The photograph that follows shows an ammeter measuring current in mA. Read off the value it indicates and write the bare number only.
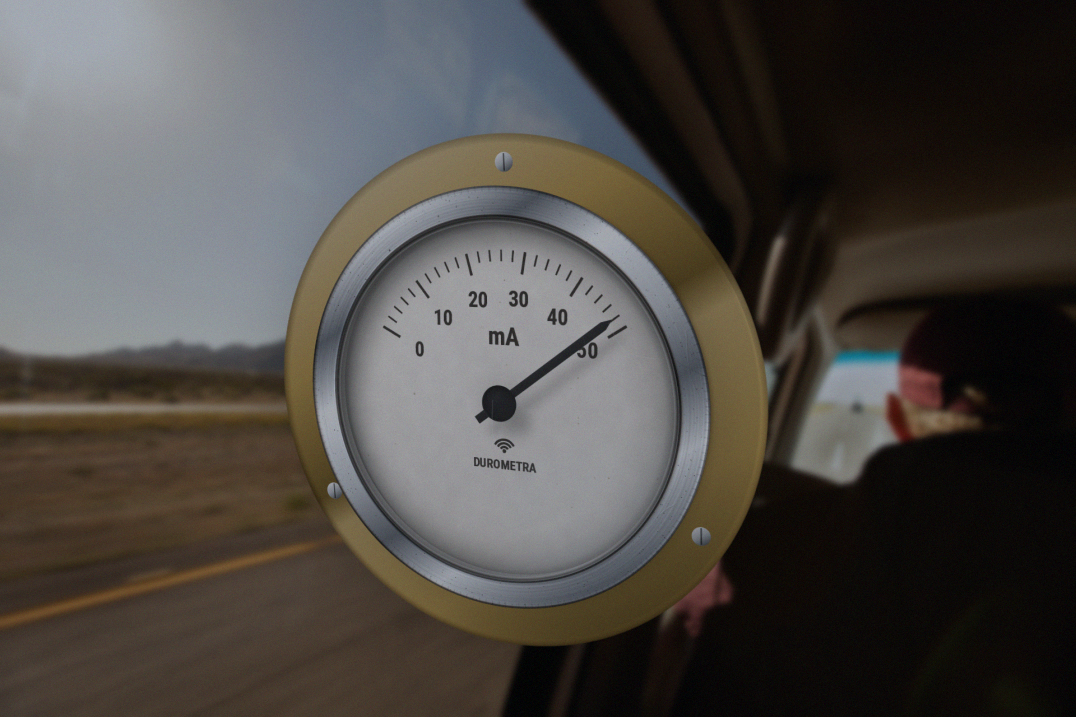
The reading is 48
